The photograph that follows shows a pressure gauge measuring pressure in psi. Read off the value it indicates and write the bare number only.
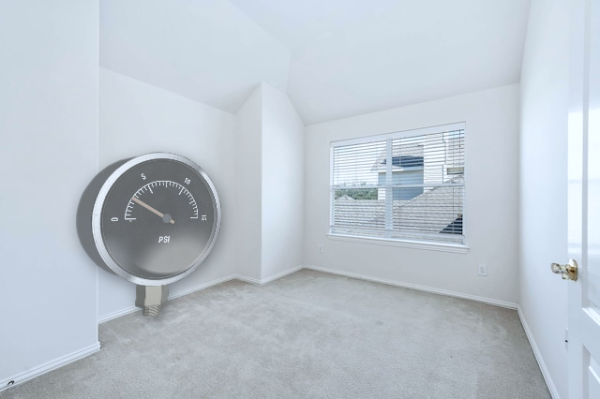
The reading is 2.5
